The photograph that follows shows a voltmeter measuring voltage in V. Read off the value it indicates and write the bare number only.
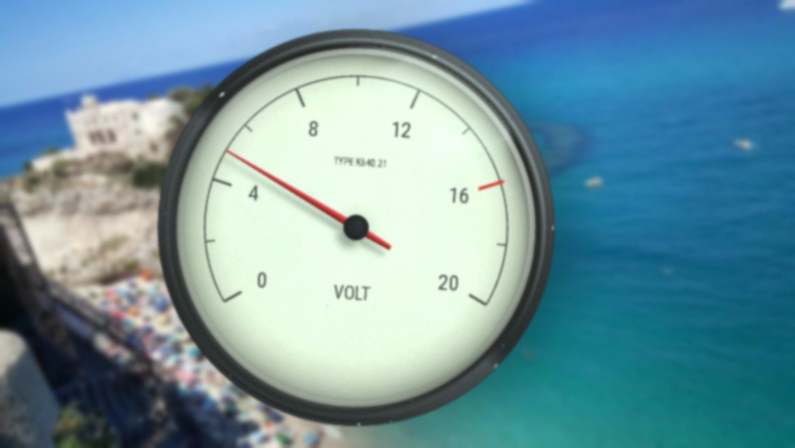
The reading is 5
